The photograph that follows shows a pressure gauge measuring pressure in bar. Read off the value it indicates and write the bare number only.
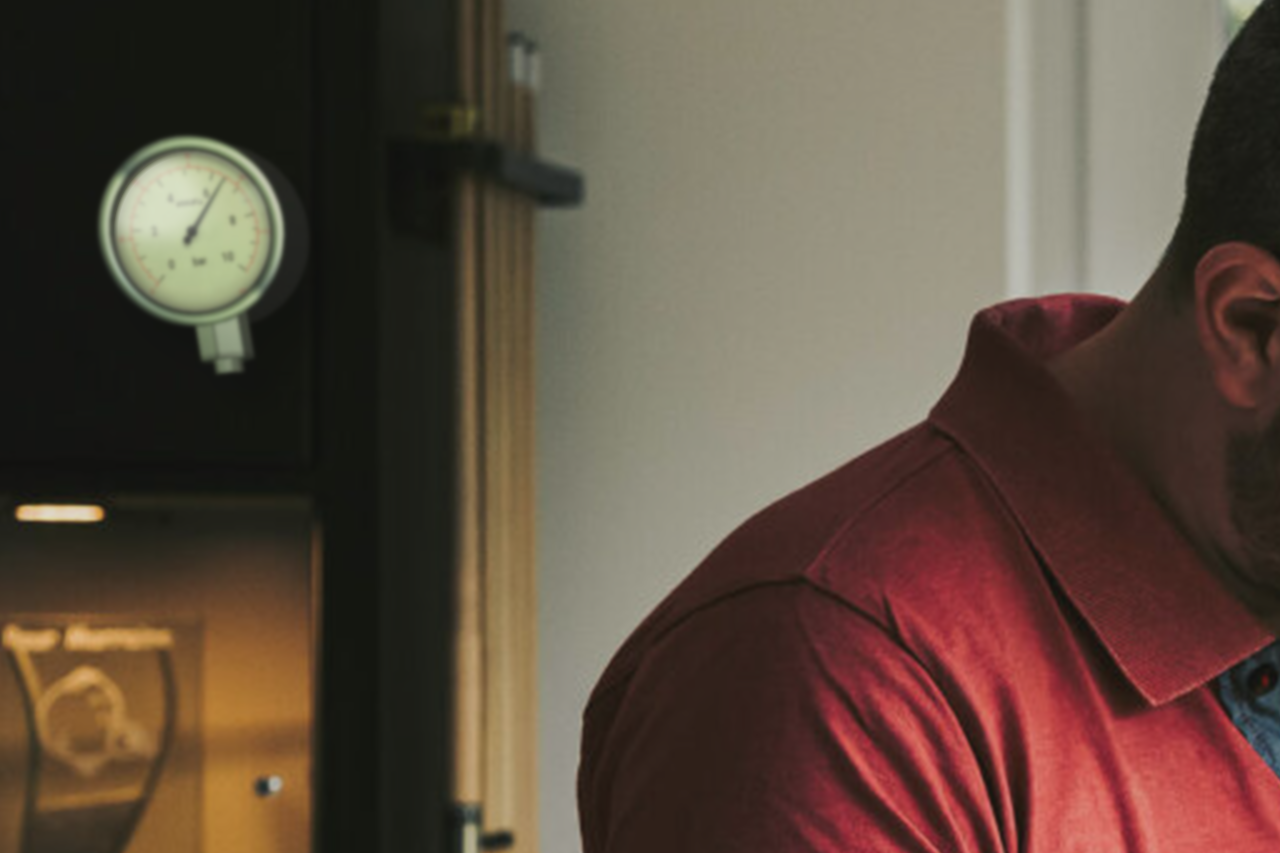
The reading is 6.5
